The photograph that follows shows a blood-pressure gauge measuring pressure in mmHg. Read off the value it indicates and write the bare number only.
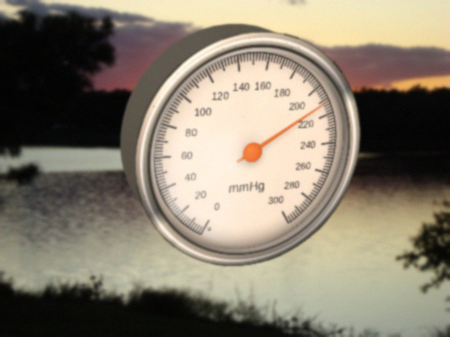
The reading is 210
